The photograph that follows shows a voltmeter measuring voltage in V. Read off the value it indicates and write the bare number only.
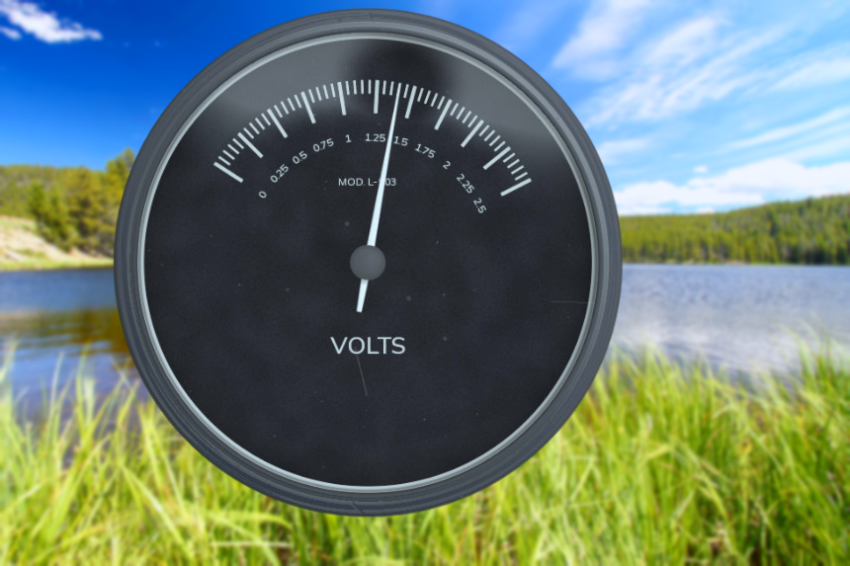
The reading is 1.4
